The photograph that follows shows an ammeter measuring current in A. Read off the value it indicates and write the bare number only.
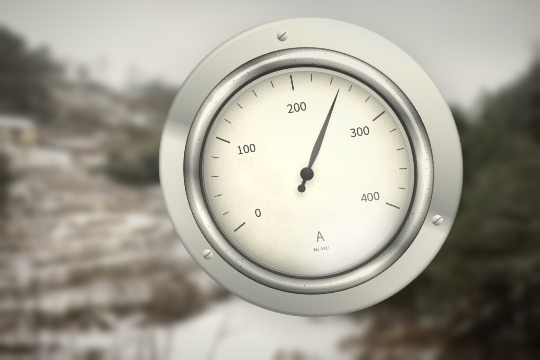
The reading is 250
